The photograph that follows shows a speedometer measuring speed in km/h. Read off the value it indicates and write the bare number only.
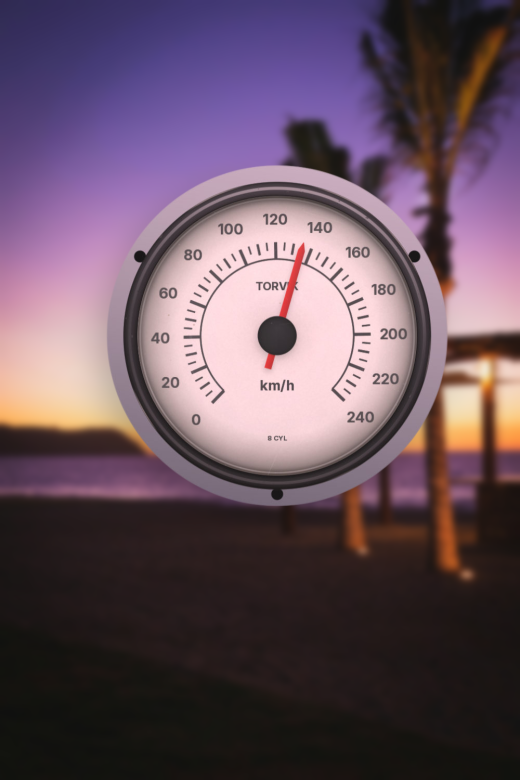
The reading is 135
